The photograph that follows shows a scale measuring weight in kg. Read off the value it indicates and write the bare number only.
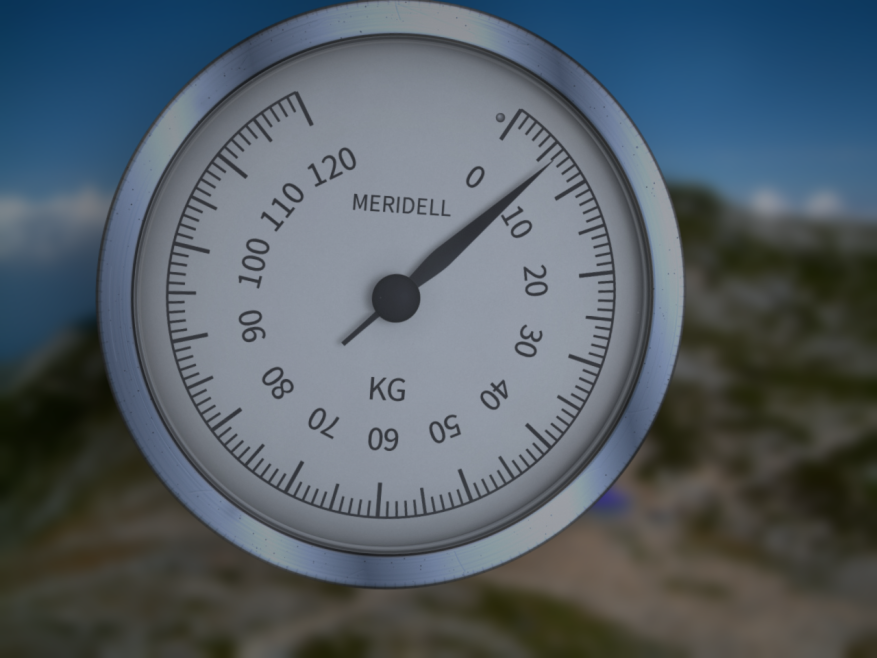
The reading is 6
